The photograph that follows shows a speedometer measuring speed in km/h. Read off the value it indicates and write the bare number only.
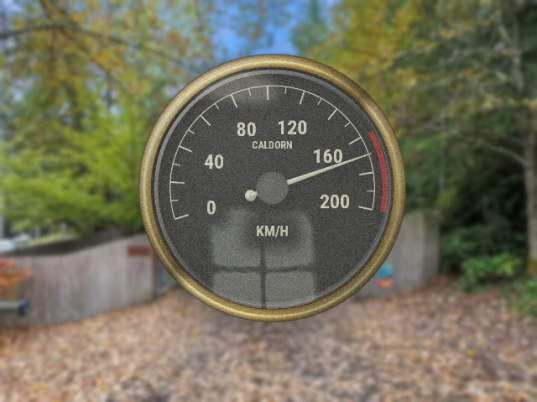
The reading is 170
